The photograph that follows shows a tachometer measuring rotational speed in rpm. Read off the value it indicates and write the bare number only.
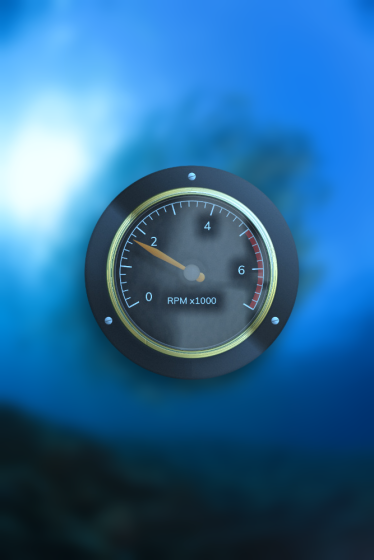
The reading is 1700
